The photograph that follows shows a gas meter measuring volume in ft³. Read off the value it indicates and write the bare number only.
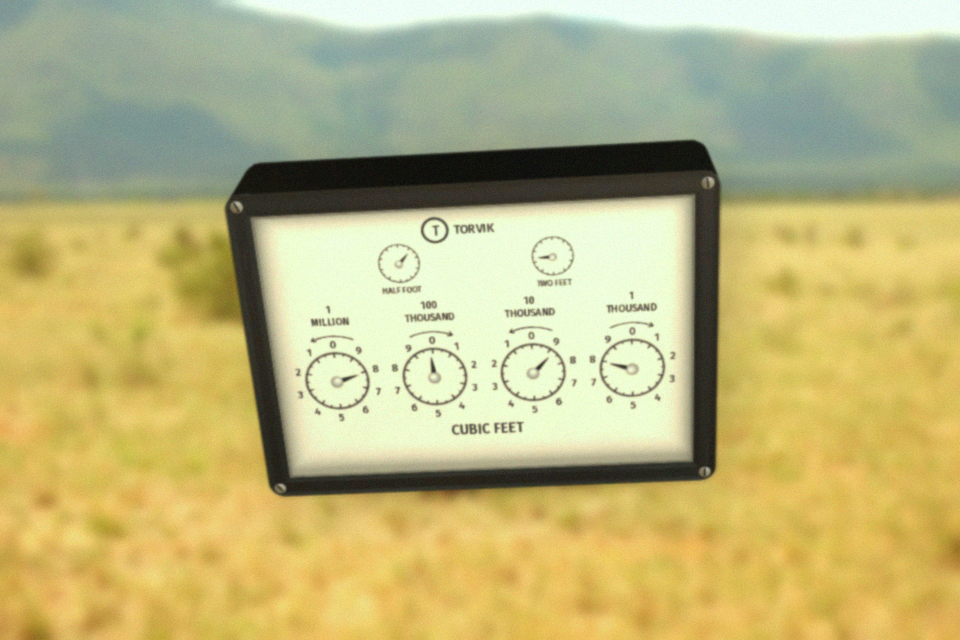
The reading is 798800
